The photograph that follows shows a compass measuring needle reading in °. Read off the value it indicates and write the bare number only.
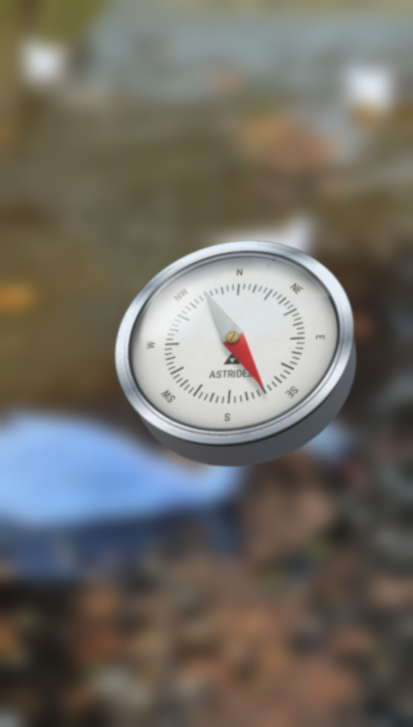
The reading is 150
